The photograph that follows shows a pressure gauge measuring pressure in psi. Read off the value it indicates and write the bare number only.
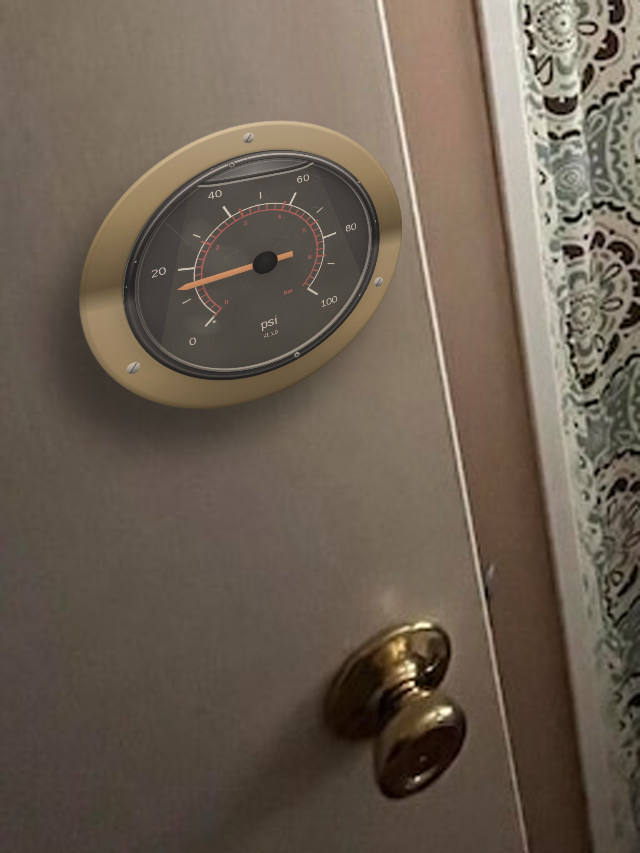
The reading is 15
